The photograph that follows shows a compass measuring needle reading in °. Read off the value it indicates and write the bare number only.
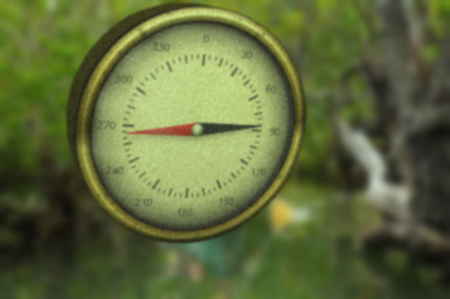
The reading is 265
